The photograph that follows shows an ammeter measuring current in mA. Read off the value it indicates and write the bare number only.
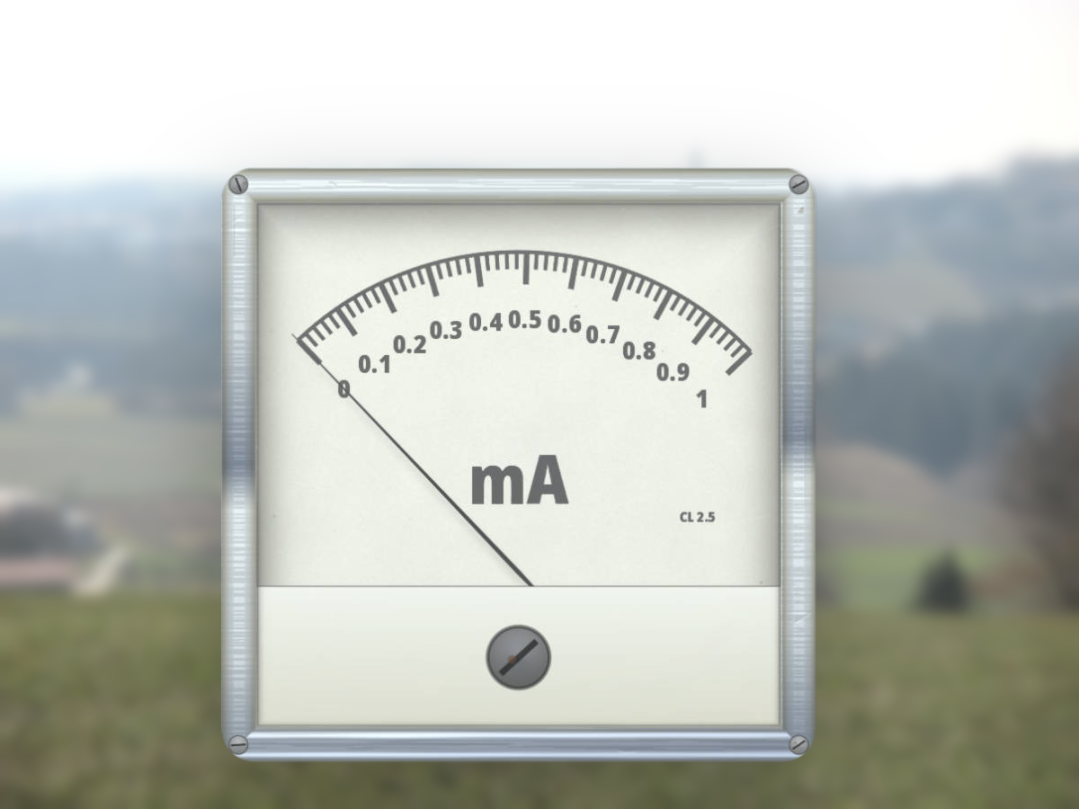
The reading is 0
